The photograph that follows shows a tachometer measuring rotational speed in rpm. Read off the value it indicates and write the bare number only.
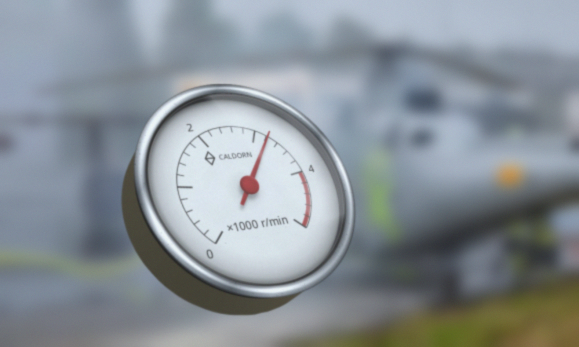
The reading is 3200
